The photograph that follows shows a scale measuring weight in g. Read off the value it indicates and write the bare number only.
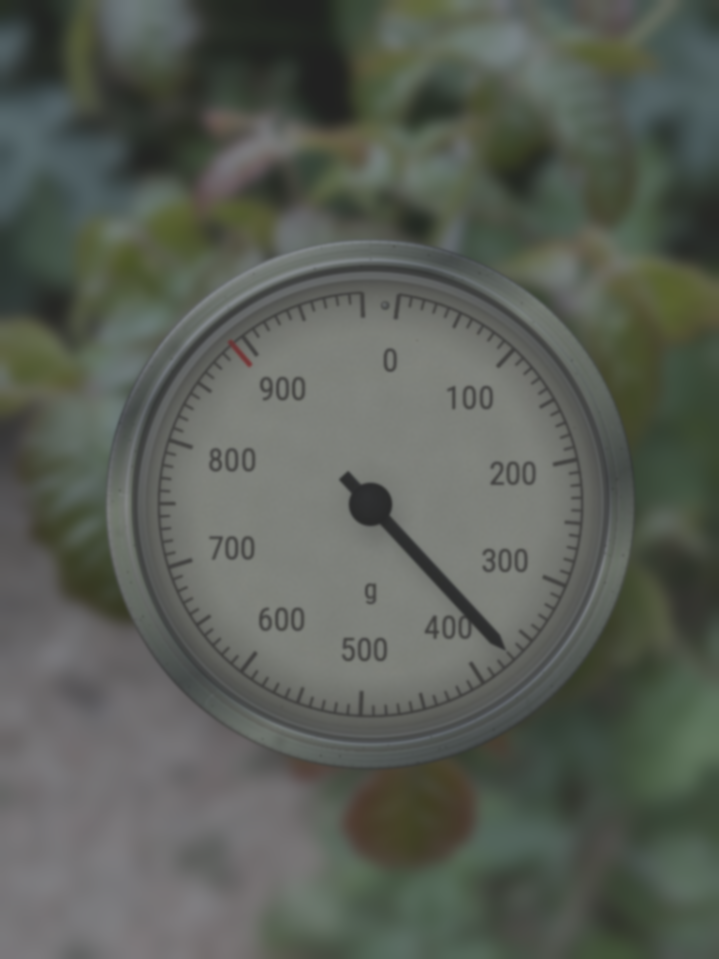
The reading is 370
